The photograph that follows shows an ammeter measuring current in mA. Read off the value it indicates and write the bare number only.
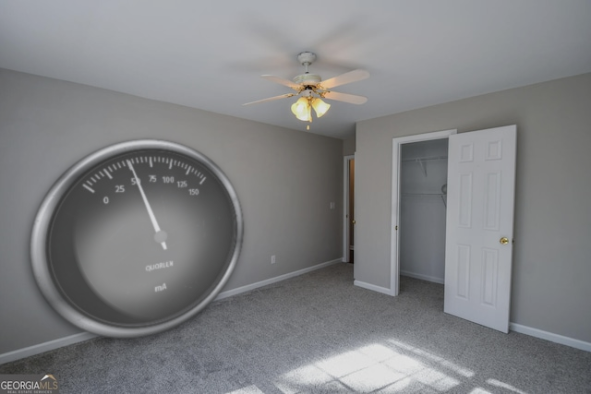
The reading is 50
